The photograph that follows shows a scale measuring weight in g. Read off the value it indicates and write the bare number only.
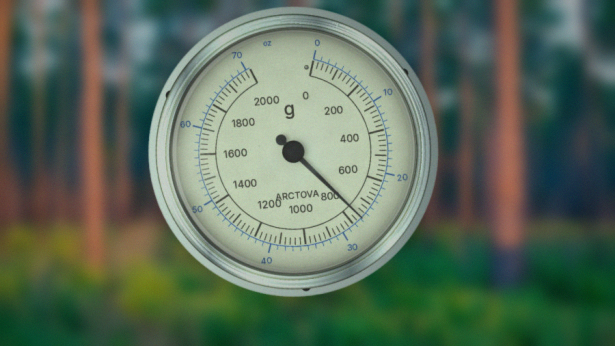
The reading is 760
